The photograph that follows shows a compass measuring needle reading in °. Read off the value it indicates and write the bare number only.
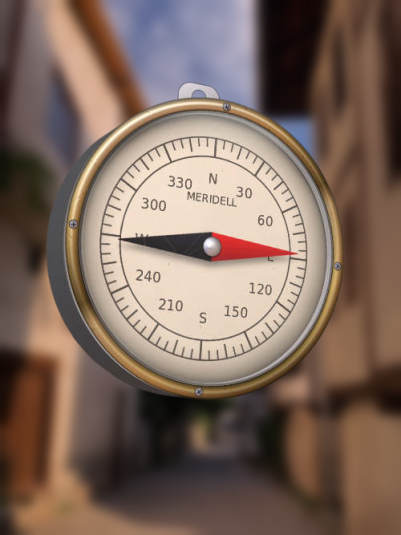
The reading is 87.5
